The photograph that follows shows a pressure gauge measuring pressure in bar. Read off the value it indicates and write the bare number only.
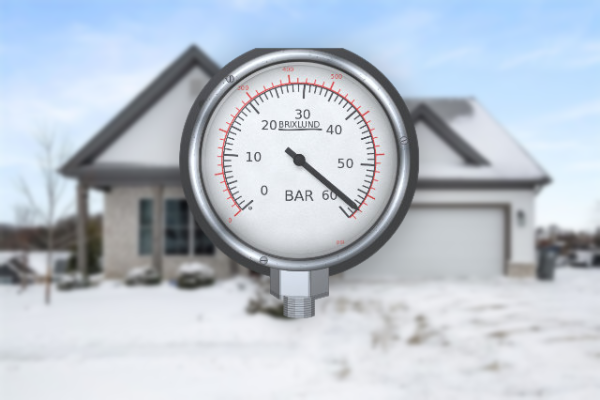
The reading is 58
